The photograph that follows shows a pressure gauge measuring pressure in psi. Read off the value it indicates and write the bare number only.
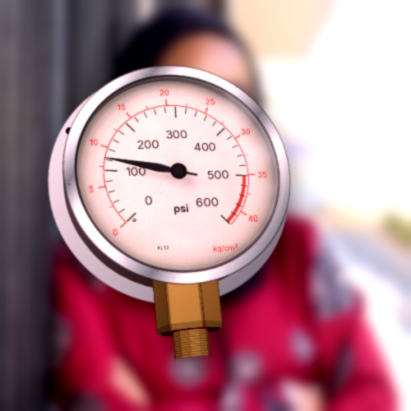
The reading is 120
